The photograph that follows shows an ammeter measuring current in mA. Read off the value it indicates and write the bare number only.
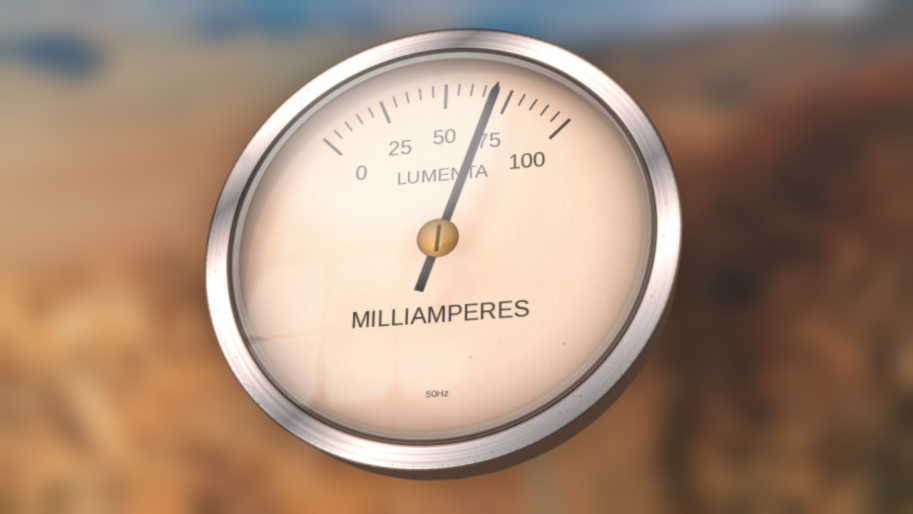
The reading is 70
